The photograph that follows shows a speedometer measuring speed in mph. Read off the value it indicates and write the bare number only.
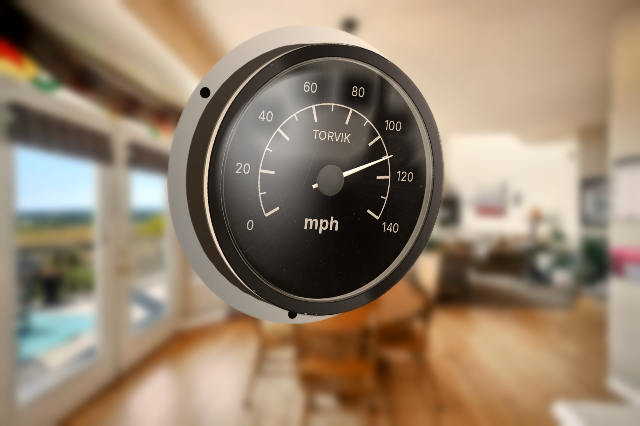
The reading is 110
